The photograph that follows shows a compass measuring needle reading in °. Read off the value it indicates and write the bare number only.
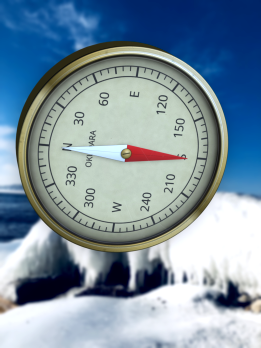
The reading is 180
